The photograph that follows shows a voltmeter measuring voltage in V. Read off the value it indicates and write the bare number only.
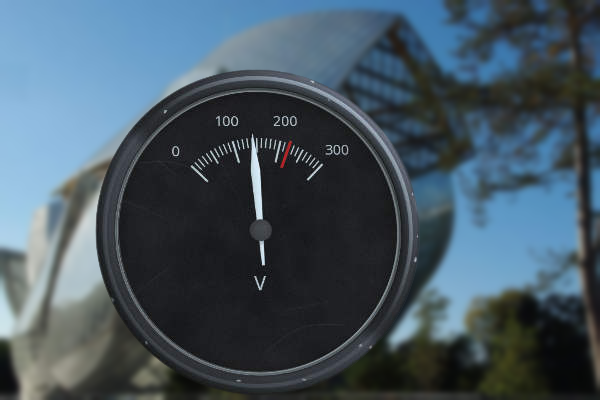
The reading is 140
